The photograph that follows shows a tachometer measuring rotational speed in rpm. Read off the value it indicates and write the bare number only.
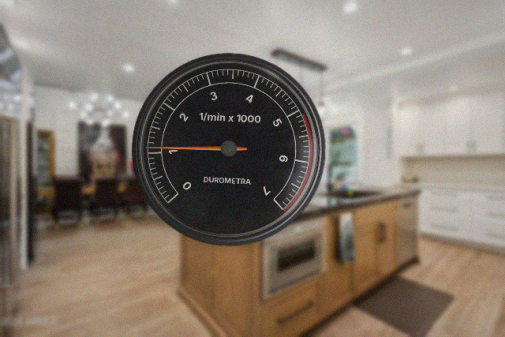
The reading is 1100
